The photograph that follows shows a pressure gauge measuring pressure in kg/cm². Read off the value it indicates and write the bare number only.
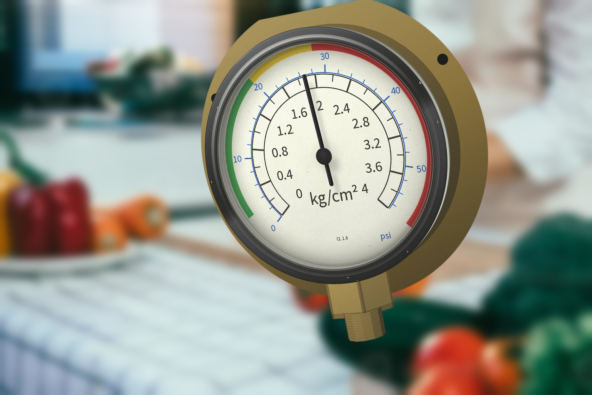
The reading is 1.9
